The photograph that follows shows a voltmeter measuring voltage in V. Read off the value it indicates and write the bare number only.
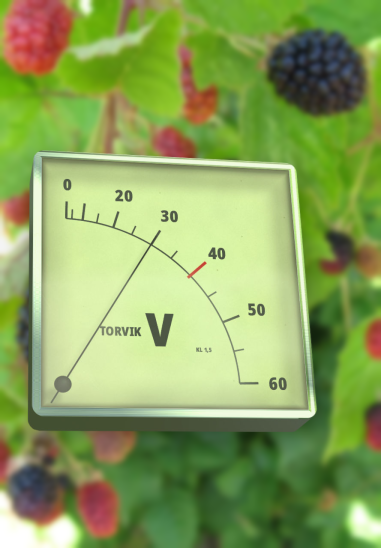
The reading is 30
